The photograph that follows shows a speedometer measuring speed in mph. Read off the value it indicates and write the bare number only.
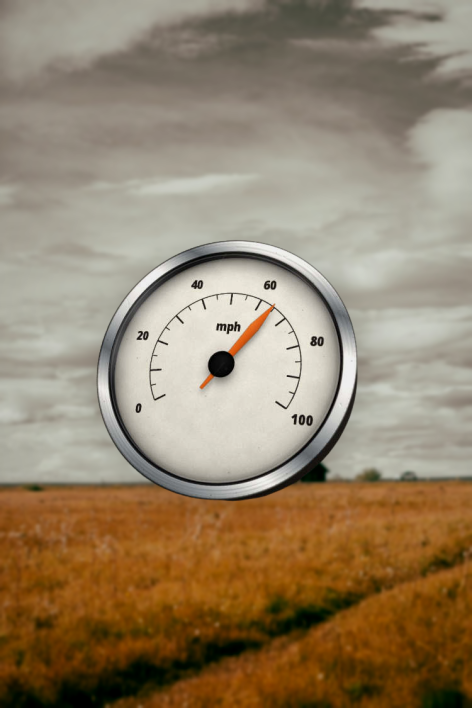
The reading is 65
